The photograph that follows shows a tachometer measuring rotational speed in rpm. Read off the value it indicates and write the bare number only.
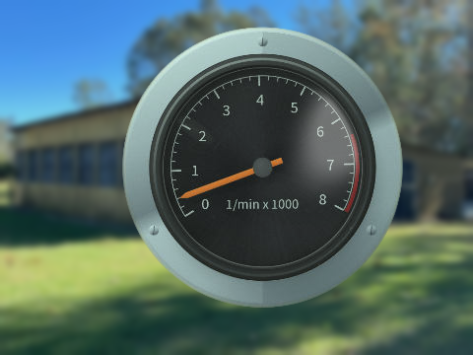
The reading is 400
